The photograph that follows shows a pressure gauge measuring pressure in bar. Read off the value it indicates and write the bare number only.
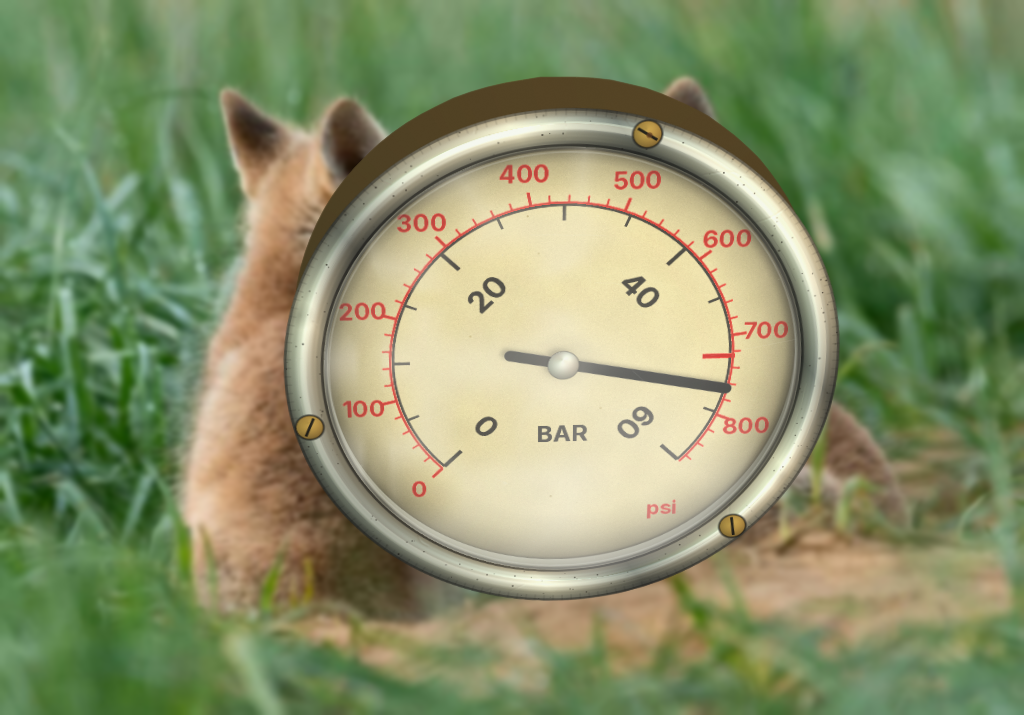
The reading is 52.5
